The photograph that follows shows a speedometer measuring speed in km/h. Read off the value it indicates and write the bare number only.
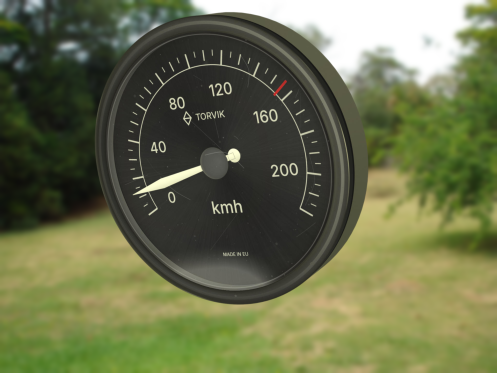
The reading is 12.5
